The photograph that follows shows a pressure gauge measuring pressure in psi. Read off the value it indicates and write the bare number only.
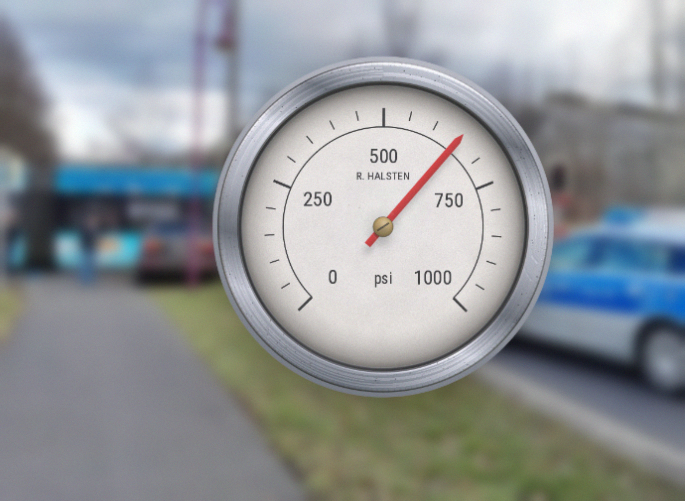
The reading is 650
